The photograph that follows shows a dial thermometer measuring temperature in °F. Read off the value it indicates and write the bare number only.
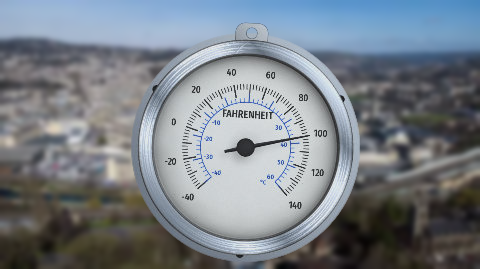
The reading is 100
